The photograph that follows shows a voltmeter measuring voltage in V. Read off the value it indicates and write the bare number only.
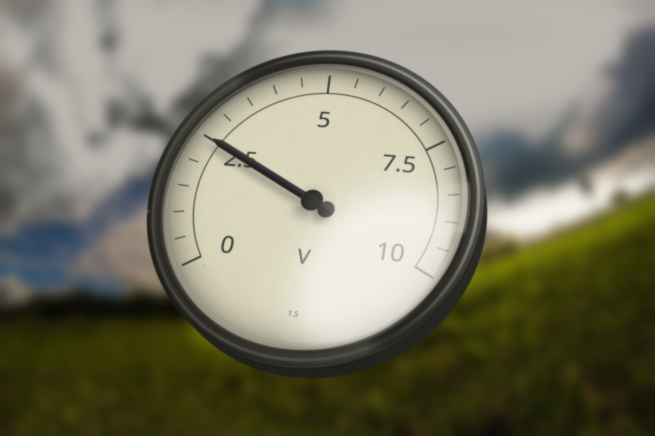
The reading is 2.5
